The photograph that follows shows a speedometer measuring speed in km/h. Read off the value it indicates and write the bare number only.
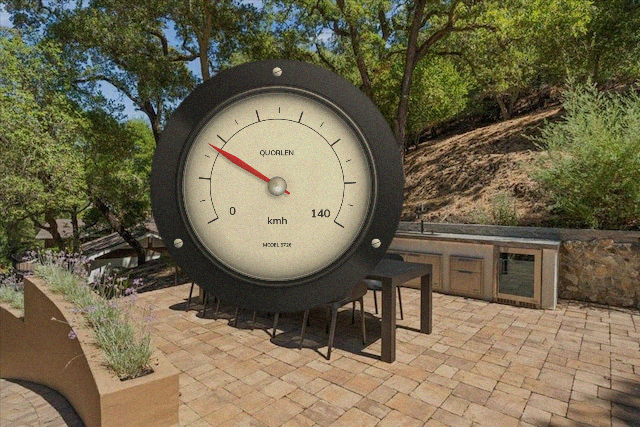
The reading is 35
